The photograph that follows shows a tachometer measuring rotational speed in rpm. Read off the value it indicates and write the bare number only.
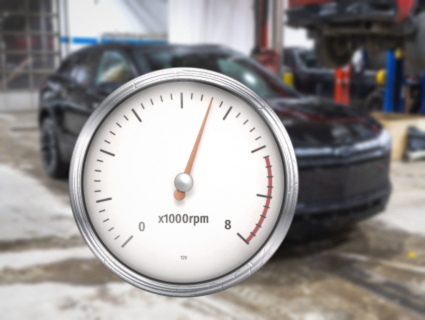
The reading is 4600
